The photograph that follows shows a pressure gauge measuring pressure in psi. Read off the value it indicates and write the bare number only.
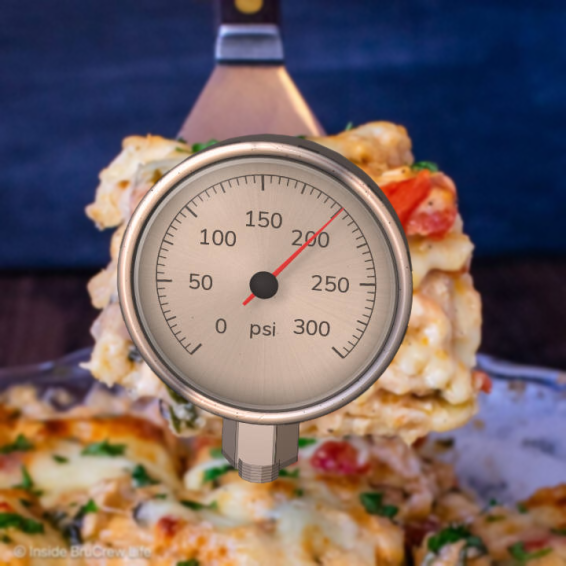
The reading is 200
